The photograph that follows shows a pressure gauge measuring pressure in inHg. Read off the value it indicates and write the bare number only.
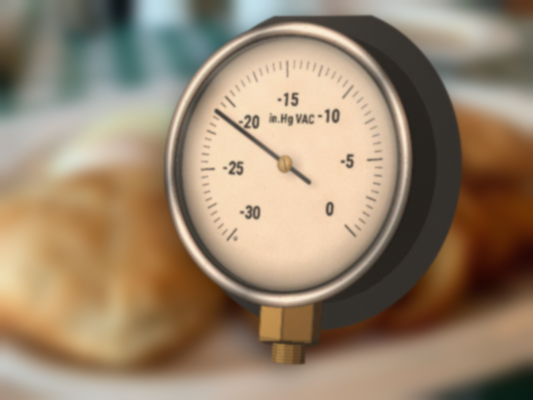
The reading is -21
